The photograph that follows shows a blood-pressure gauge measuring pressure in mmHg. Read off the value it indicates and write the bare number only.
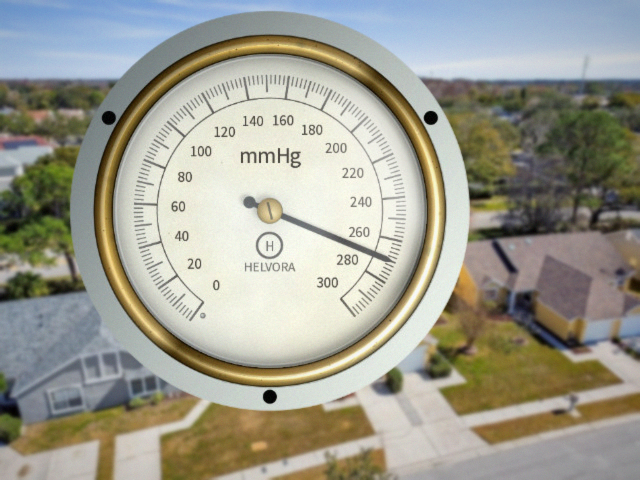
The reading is 270
